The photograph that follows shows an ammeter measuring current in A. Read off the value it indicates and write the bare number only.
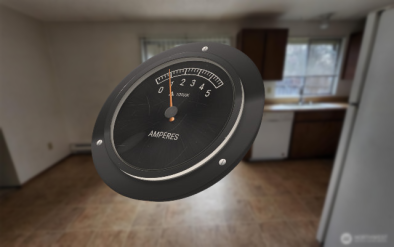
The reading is 1
